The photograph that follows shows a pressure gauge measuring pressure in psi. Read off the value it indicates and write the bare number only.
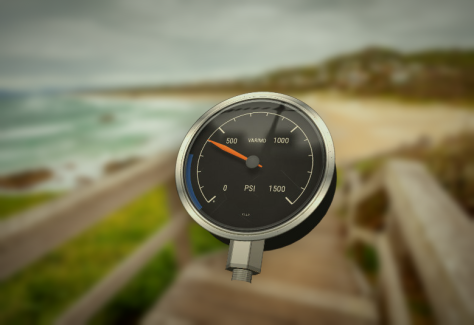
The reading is 400
